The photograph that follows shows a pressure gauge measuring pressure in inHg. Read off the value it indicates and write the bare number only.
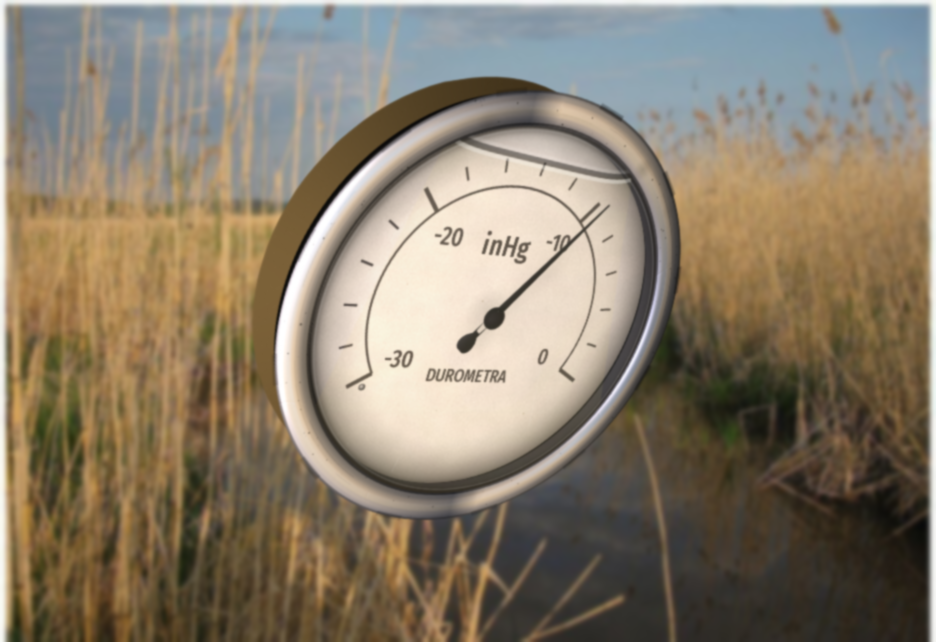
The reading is -10
